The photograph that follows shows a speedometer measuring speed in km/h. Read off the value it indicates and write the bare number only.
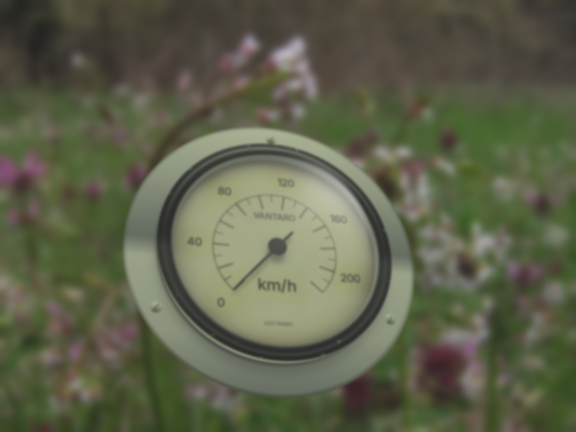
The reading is 0
